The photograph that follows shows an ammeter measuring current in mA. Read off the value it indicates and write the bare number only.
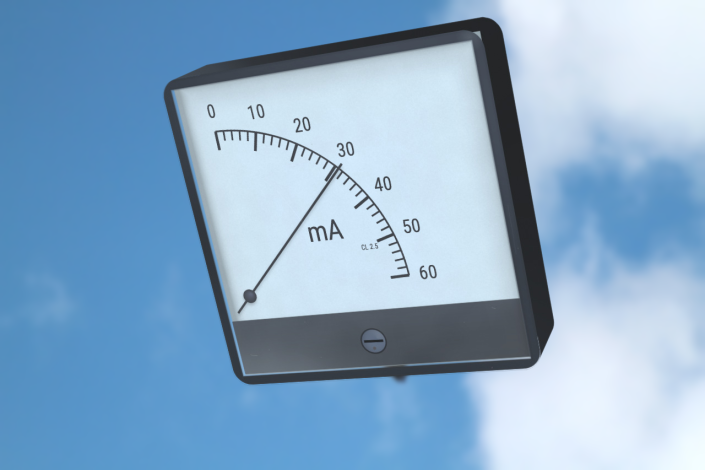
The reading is 31
